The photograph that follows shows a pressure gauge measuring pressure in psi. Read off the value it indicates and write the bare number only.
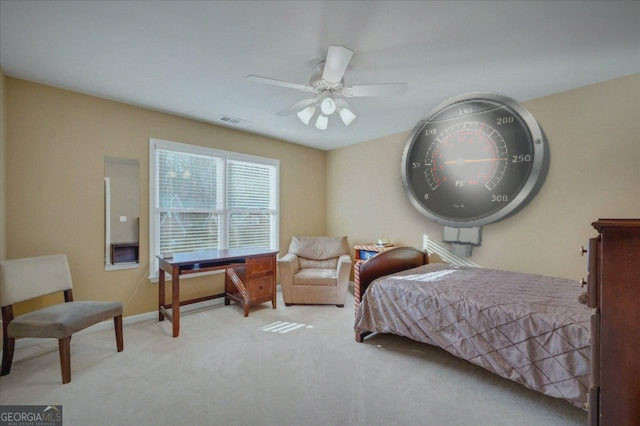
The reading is 250
